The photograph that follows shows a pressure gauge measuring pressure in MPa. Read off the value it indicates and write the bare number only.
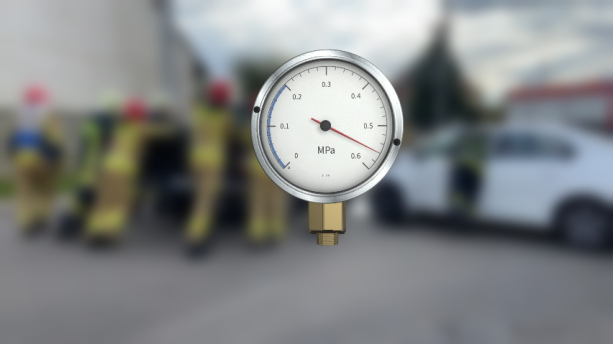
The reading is 0.56
